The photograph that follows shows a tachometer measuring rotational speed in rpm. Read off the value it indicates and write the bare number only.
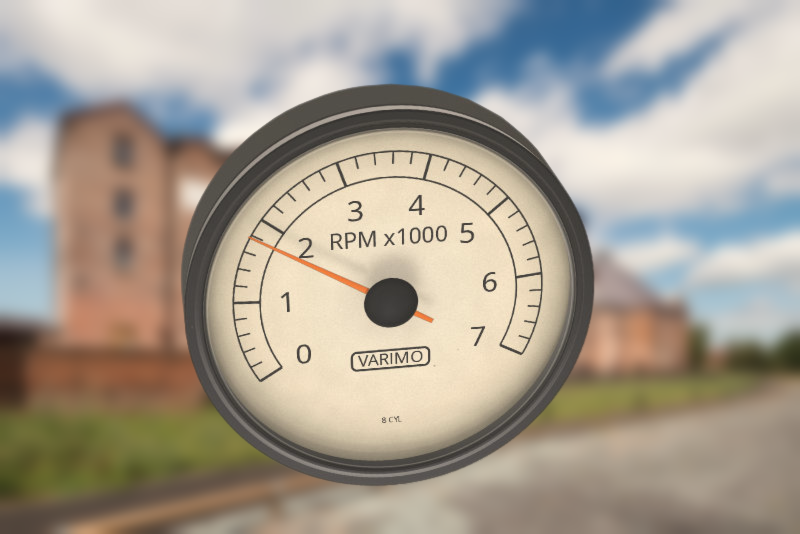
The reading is 1800
